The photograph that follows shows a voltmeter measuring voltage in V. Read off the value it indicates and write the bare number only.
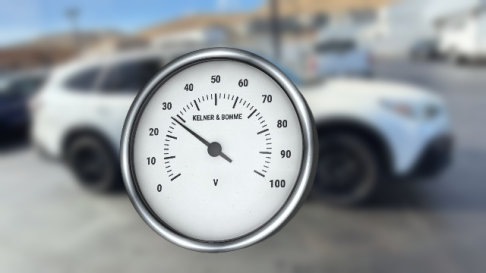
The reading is 28
